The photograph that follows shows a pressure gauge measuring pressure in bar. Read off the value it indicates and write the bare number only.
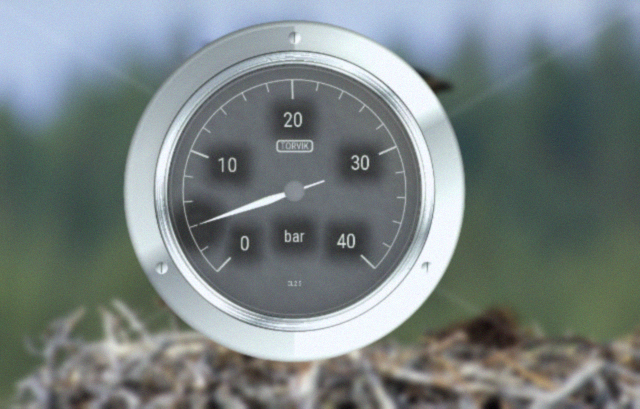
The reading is 4
